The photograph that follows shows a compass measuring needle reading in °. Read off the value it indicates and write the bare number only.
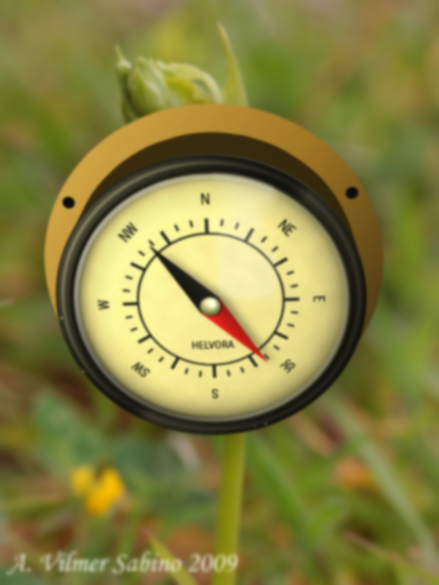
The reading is 140
